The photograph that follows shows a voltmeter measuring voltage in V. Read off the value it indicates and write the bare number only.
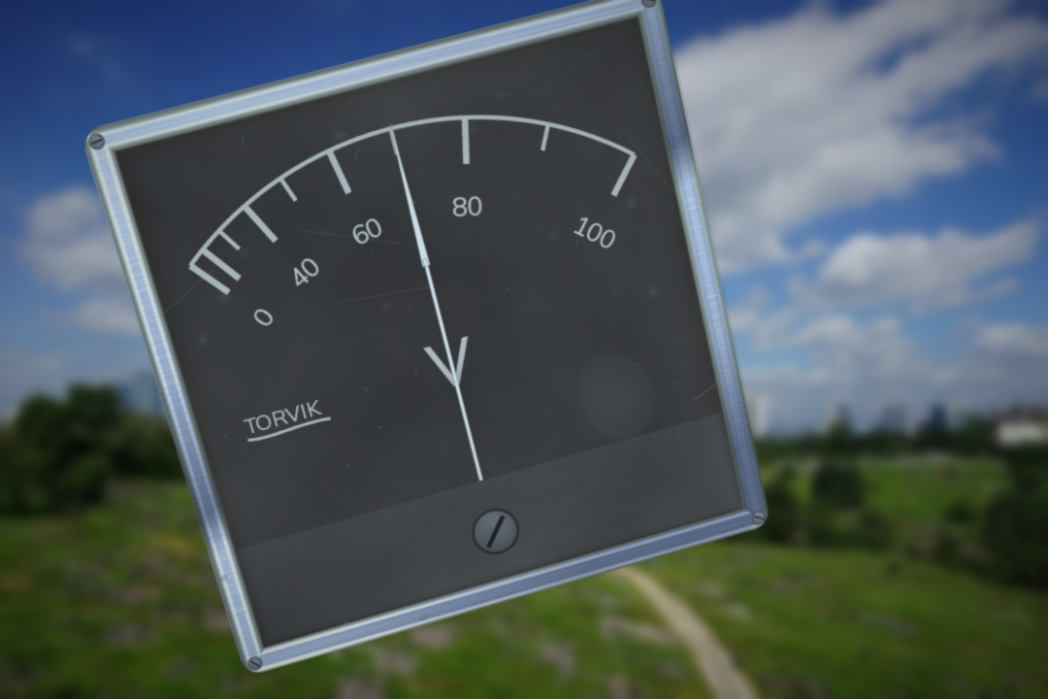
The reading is 70
